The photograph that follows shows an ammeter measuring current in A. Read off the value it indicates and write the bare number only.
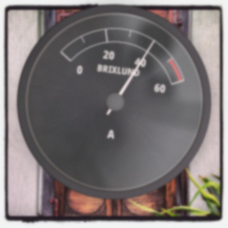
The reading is 40
